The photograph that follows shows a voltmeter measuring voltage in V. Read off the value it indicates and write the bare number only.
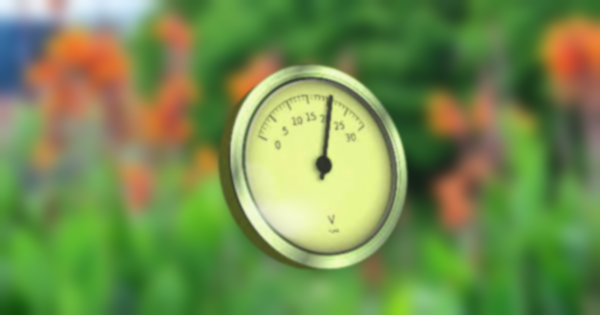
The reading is 20
